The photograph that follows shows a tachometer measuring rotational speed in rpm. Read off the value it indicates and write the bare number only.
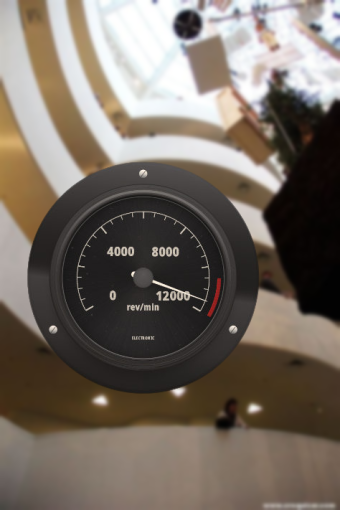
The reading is 11500
